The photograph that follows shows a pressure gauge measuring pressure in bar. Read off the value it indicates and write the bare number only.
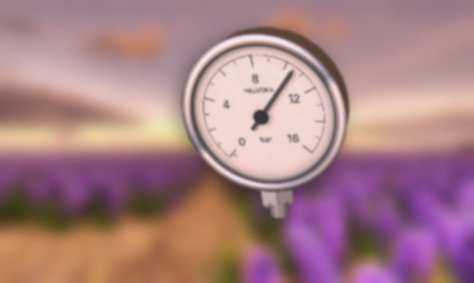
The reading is 10.5
